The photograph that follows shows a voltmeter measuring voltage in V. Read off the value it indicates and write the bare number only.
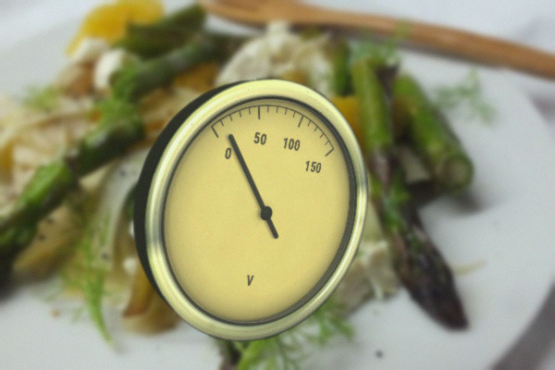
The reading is 10
